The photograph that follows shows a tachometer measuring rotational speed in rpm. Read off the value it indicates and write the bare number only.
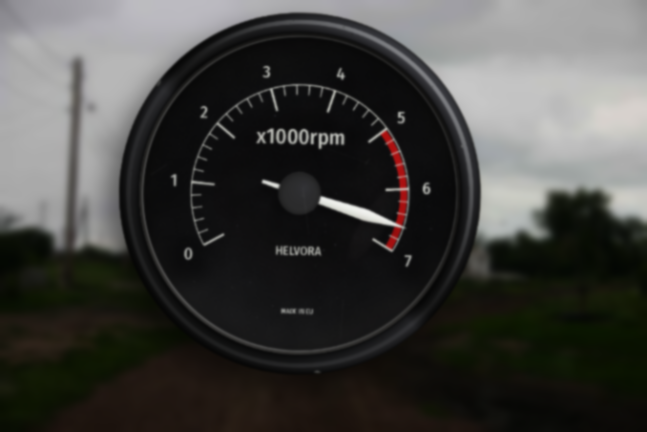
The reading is 6600
